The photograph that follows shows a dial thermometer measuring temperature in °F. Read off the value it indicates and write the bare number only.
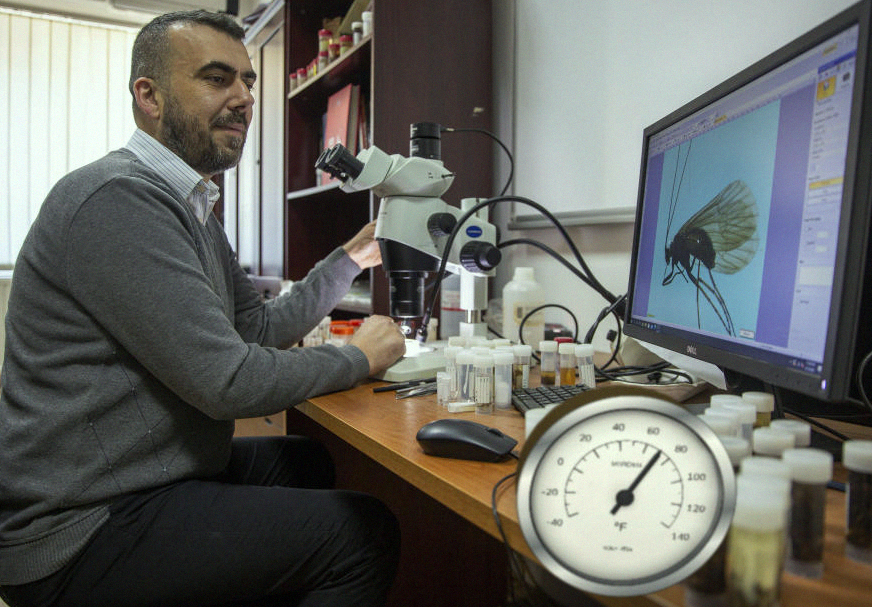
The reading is 70
